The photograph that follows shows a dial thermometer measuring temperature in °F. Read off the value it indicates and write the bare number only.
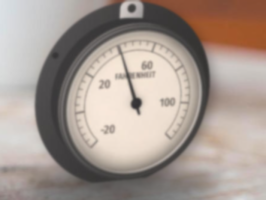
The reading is 40
